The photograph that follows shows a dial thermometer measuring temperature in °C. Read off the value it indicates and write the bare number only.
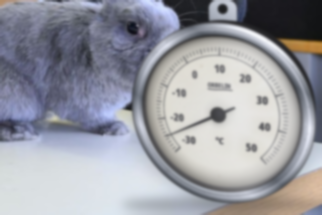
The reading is -25
